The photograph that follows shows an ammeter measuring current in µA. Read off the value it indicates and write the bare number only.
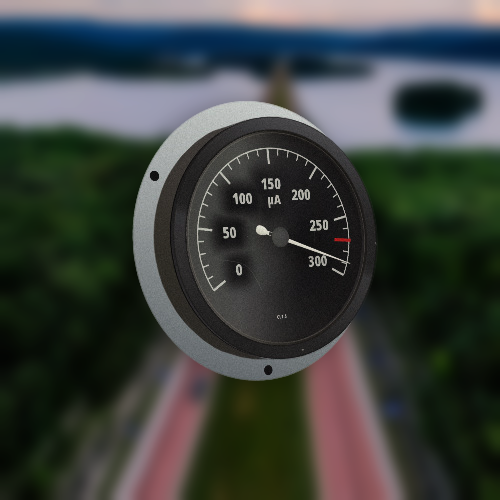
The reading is 290
